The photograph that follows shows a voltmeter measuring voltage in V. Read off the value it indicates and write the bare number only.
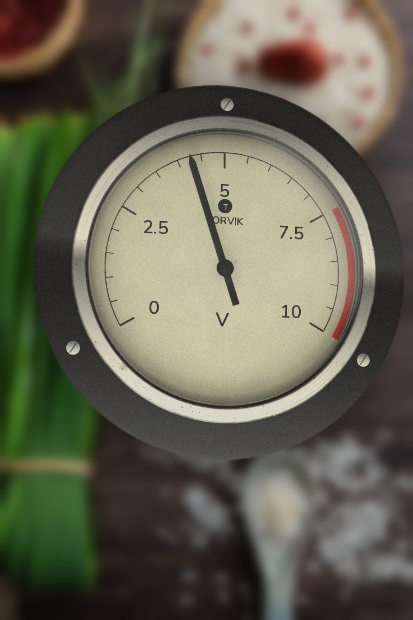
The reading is 4.25
